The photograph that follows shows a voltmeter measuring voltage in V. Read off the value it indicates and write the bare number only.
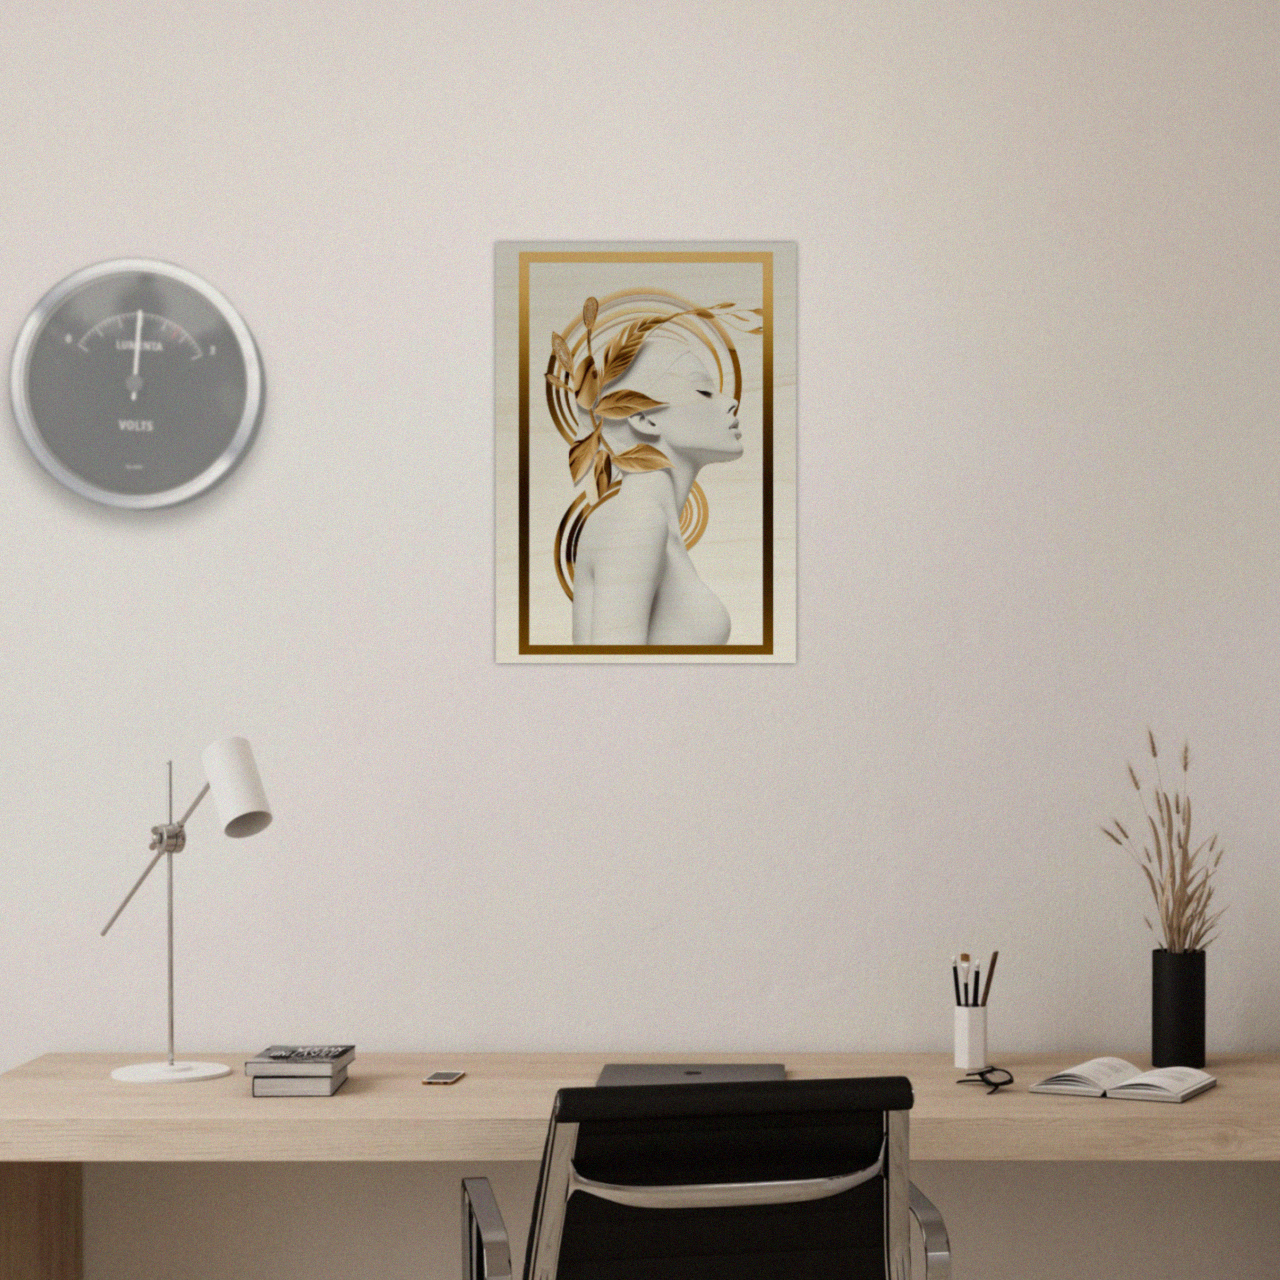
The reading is 1.5
